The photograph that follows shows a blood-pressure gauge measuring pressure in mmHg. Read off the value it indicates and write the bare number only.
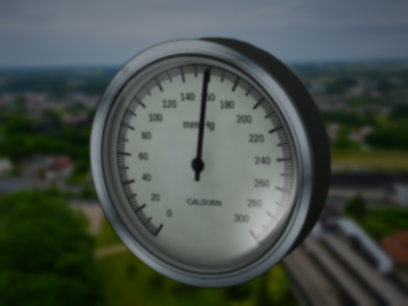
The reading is 160
